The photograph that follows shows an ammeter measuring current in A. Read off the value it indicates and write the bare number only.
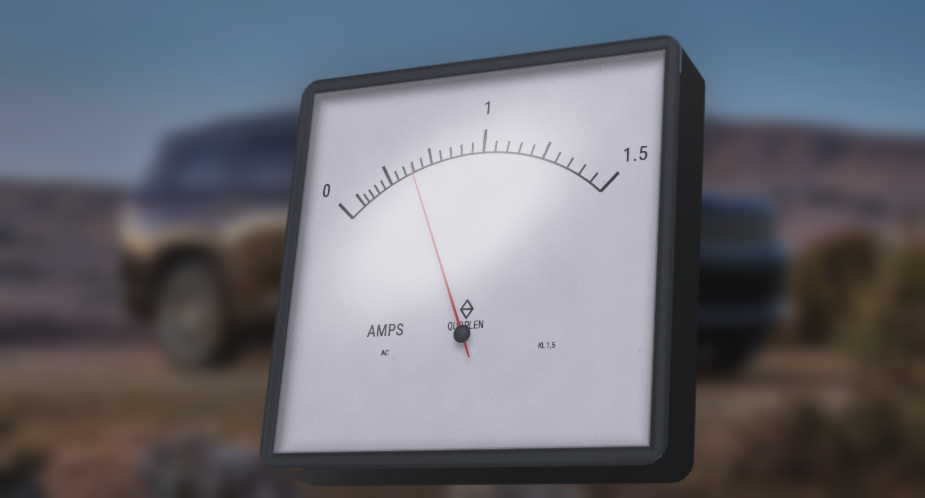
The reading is 0.65
